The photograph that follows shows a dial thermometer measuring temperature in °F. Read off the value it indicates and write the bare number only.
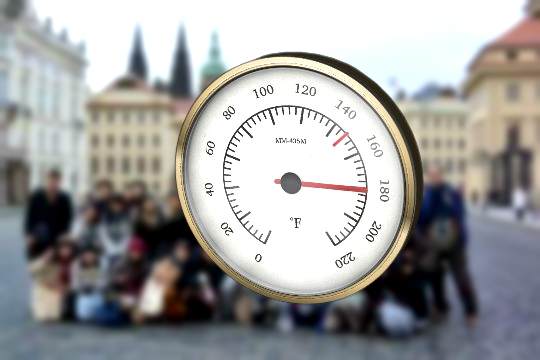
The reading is 180
